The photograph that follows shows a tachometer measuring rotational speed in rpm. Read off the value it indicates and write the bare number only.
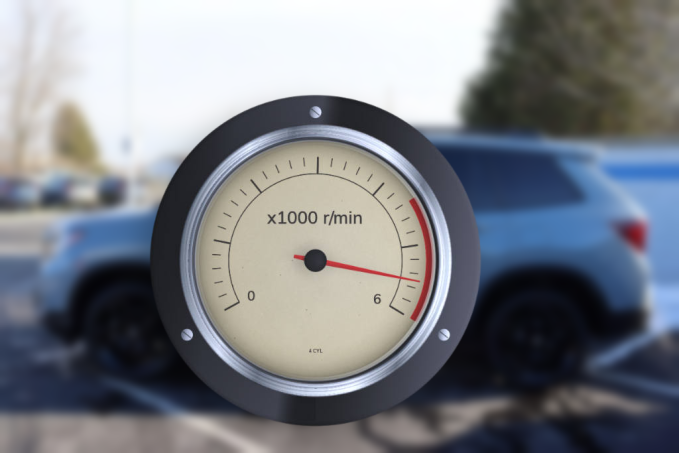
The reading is 5500
